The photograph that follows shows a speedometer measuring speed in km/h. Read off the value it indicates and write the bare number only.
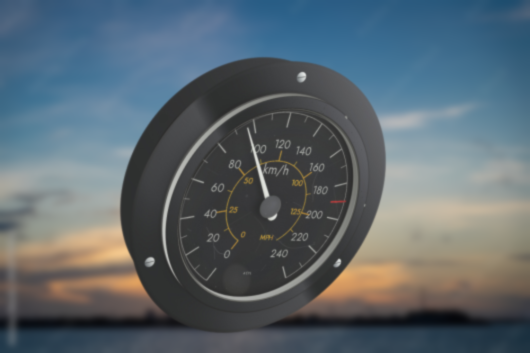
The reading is 95
